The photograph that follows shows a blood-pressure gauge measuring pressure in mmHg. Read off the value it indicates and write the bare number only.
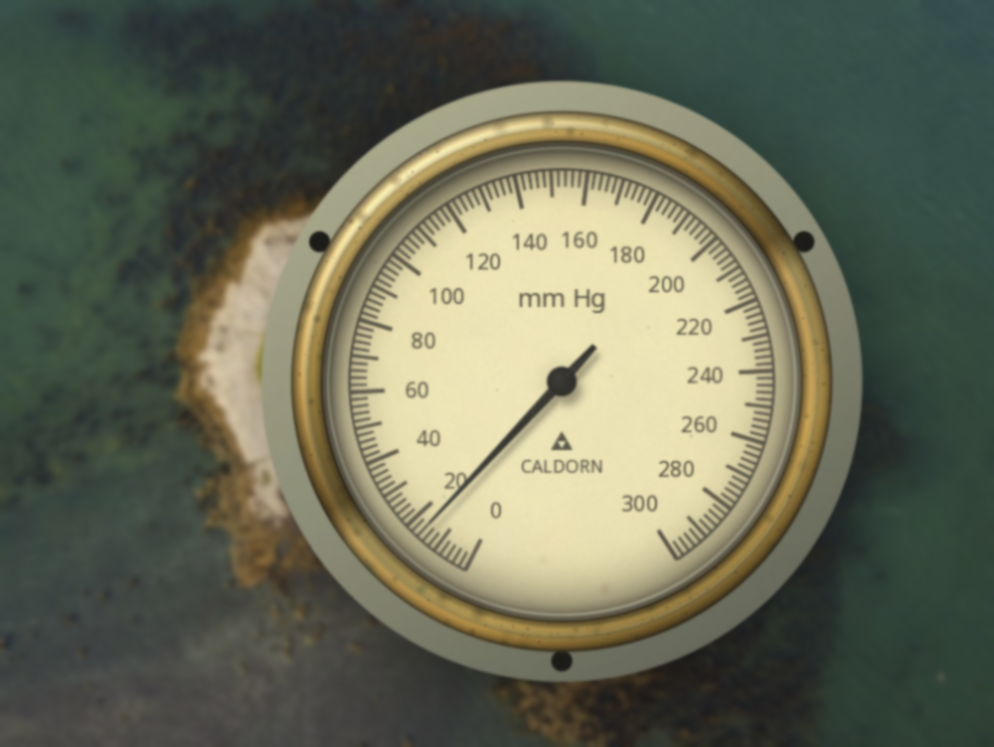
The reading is 16
